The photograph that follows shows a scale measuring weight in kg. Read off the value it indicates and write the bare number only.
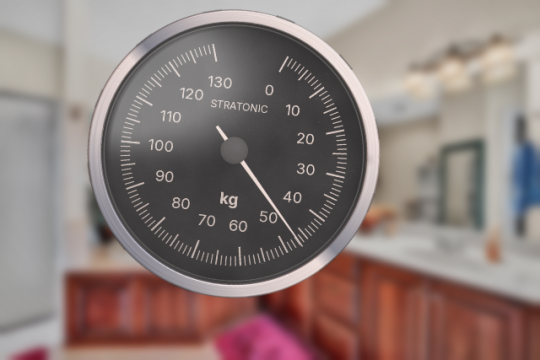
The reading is 47
